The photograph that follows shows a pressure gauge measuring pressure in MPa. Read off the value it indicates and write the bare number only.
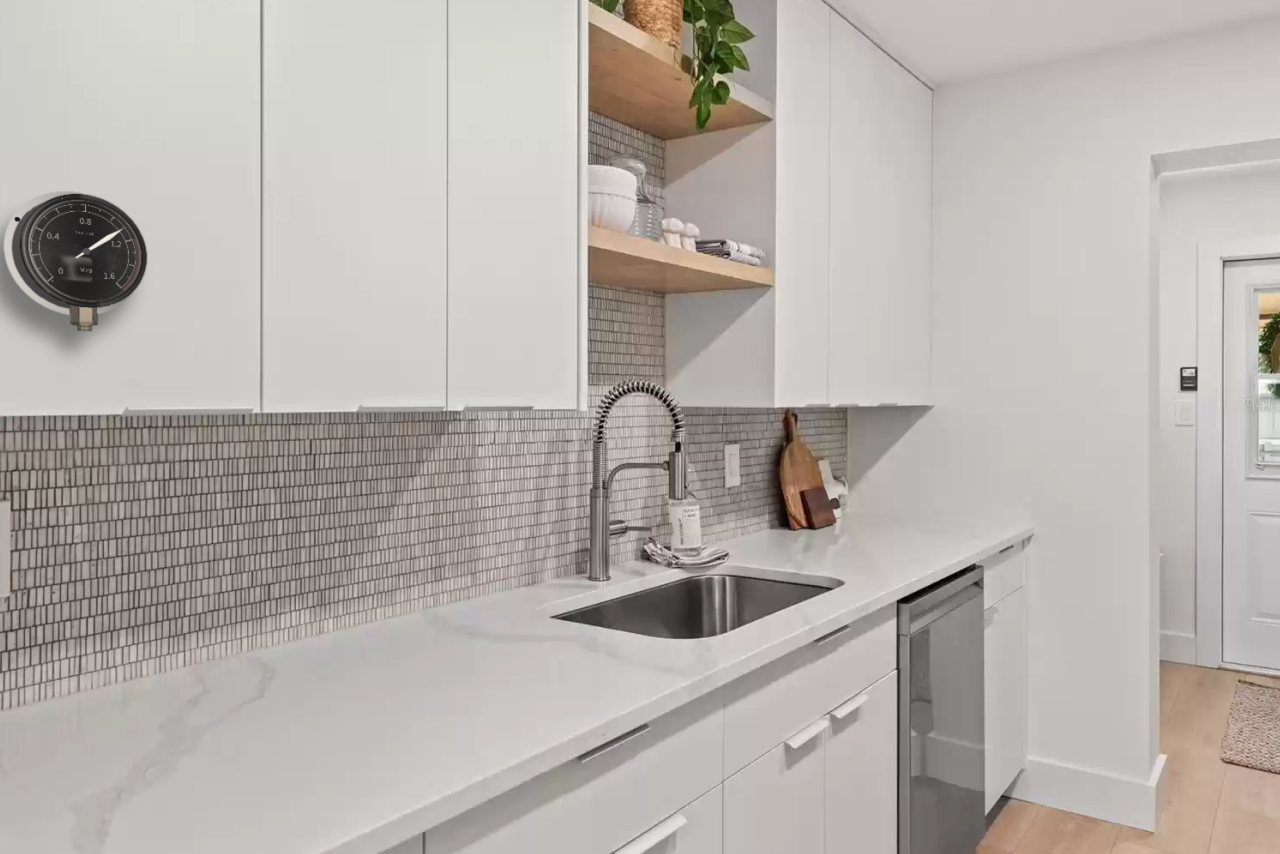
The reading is 1.1
